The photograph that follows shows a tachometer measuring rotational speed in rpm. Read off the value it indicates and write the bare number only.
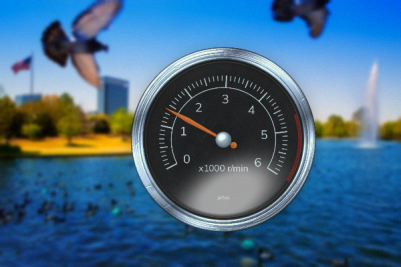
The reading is 1400
